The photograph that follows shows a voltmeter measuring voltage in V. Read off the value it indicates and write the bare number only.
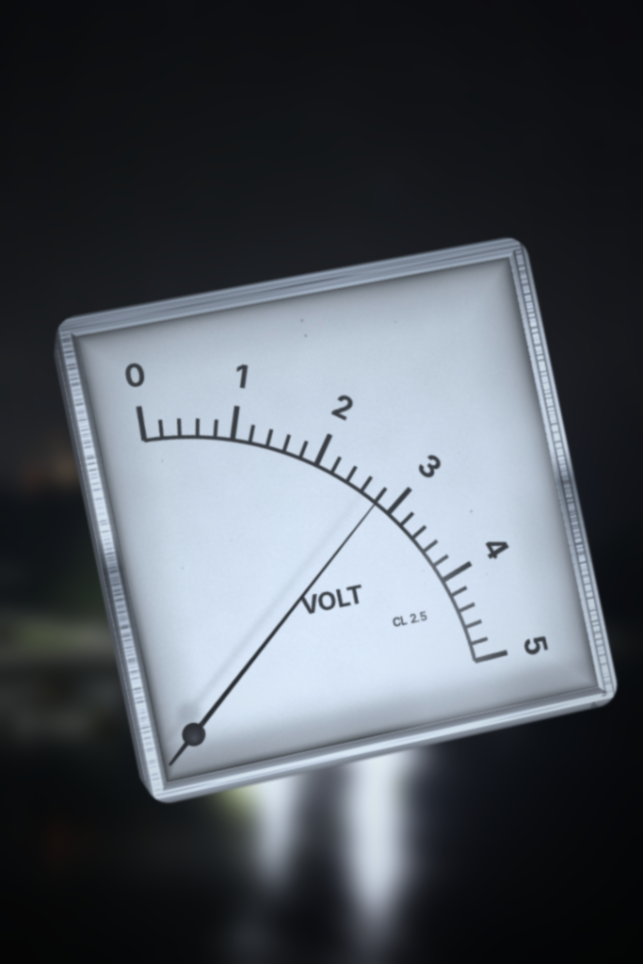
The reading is 2.8
